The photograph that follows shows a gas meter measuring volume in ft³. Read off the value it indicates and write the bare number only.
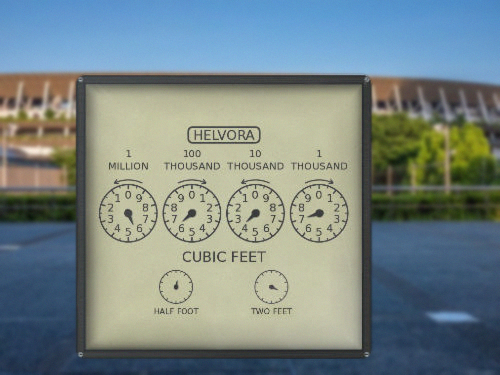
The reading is 563700
